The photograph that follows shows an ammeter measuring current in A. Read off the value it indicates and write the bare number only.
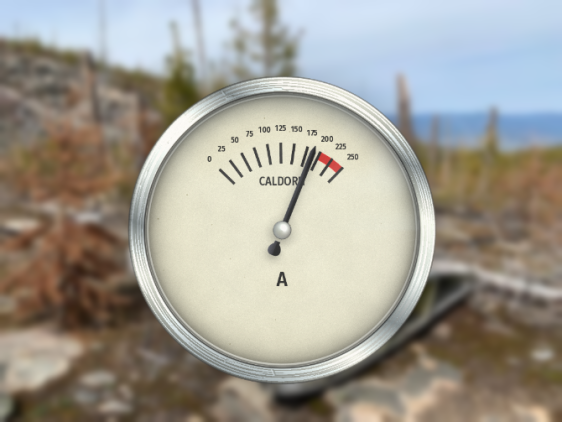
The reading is 187.5
